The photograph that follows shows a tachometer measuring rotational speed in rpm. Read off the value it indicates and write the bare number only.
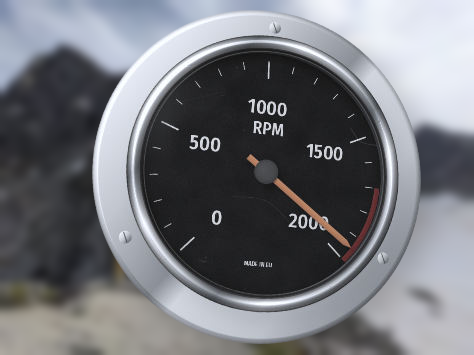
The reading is 1950
